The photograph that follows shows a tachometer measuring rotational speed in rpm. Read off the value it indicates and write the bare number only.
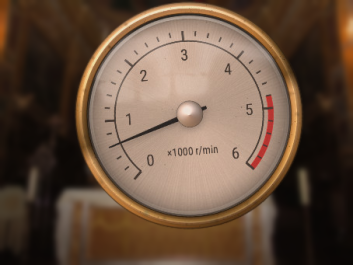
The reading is 600
